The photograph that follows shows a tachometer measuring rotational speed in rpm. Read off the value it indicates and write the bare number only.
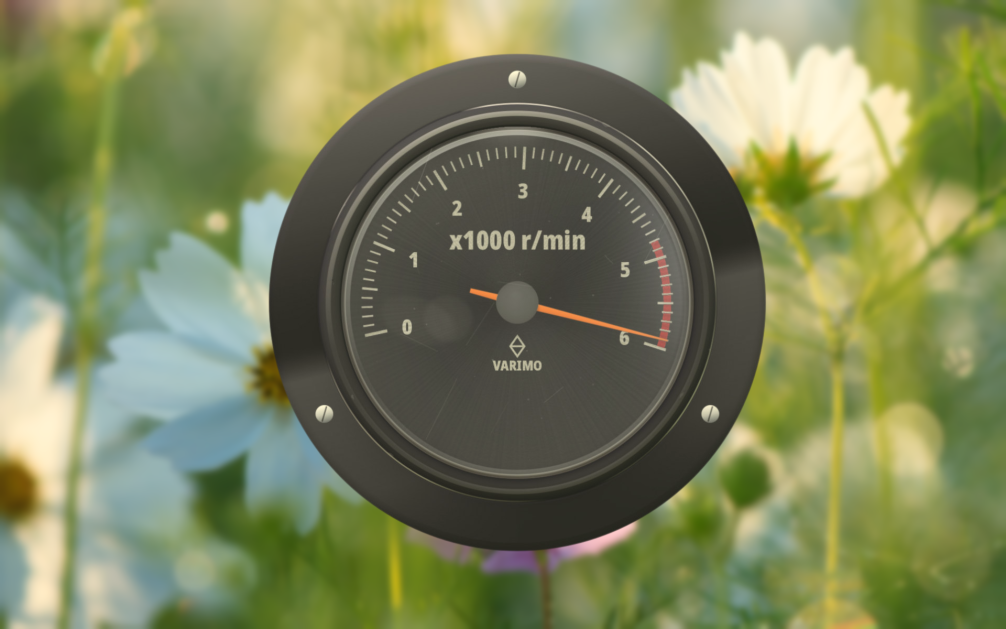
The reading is 5900
